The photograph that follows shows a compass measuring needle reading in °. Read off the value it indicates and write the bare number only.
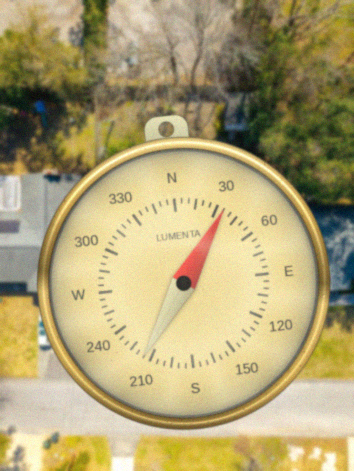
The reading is 35
